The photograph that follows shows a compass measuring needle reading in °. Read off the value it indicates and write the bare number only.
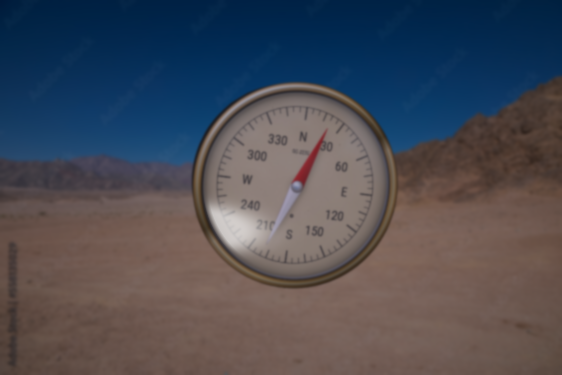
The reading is 20
